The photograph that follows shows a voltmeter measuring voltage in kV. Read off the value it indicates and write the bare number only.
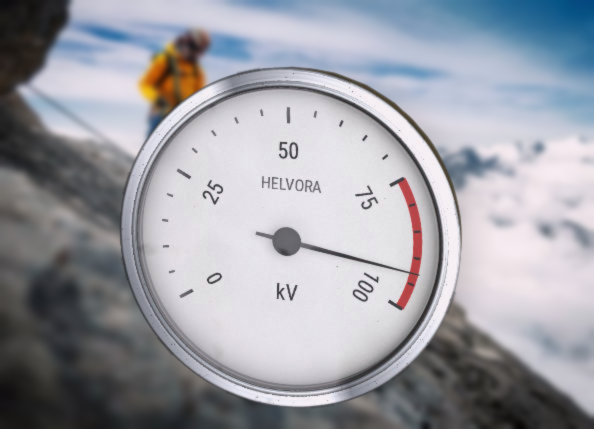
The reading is 92.5
